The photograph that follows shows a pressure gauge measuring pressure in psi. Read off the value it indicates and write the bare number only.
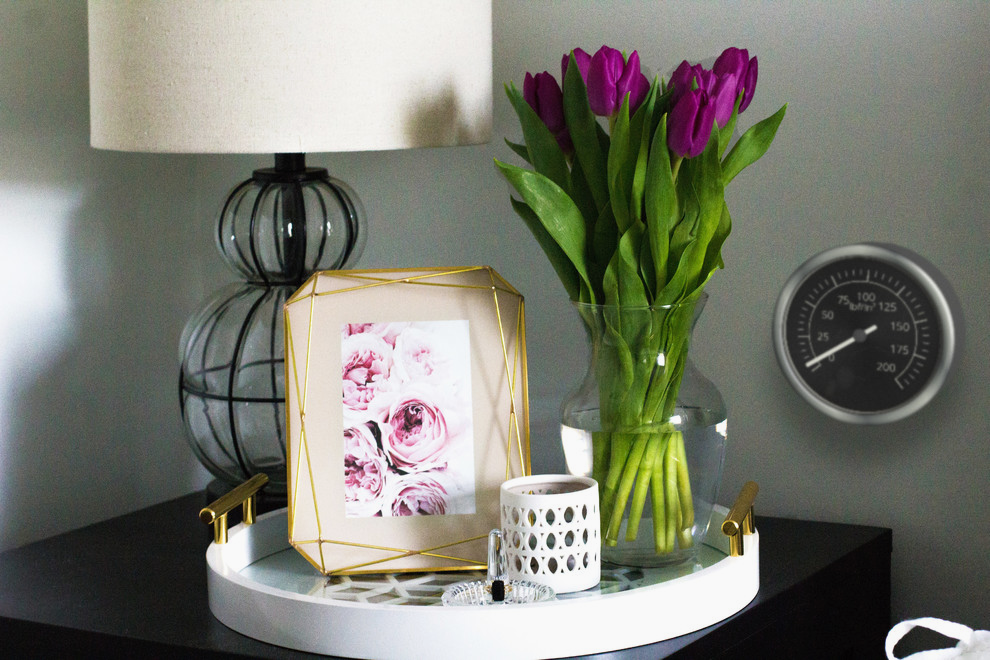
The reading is 5
